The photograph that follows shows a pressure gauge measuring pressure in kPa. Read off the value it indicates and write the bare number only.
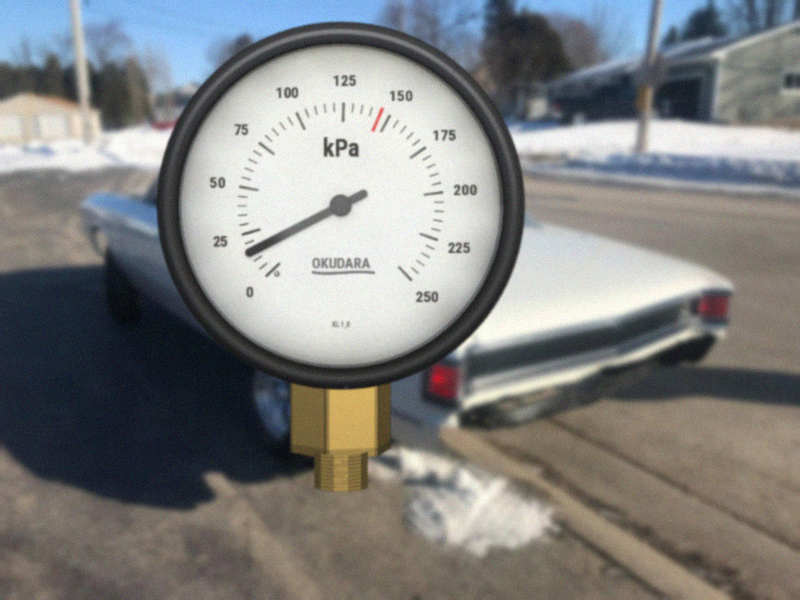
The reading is 15
